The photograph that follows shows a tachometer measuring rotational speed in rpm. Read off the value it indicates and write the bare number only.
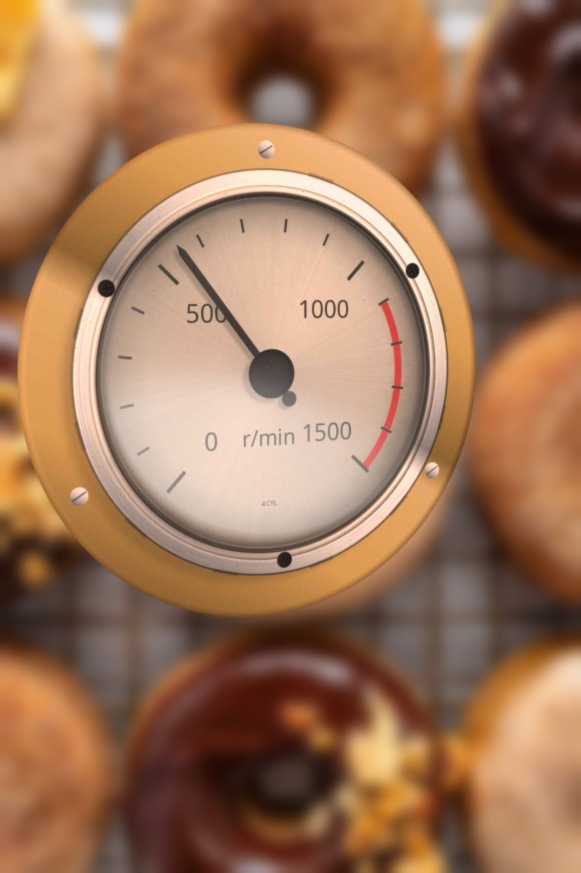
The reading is 550
